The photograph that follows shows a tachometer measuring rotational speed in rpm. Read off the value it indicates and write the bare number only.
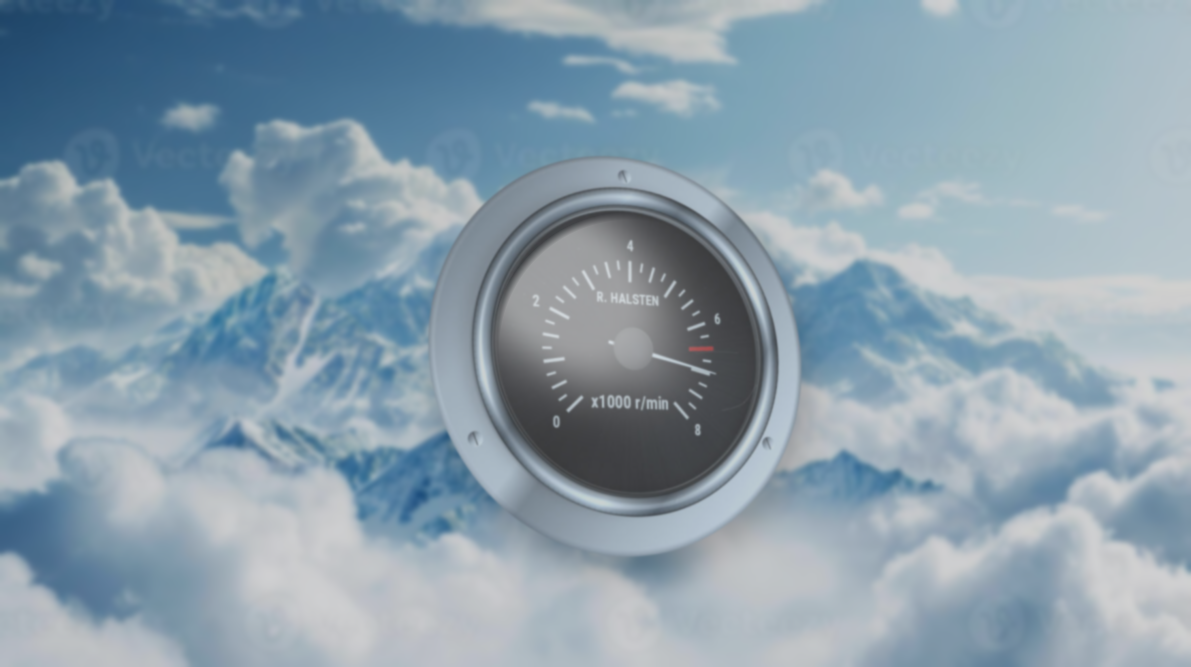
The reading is 7000
